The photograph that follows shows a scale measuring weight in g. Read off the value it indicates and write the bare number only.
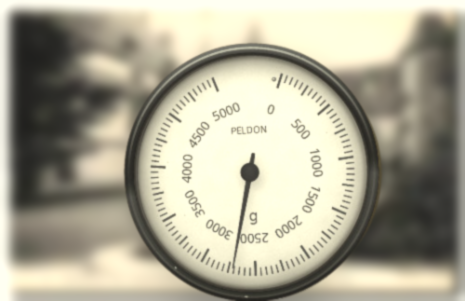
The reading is 2700
